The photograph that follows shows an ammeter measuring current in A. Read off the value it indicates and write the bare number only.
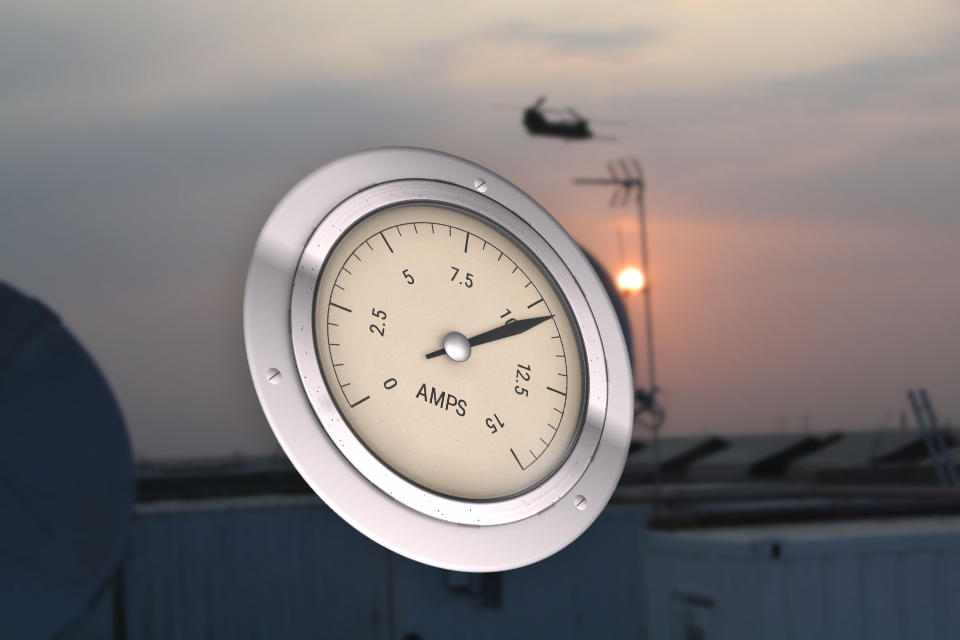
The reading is 10.5
